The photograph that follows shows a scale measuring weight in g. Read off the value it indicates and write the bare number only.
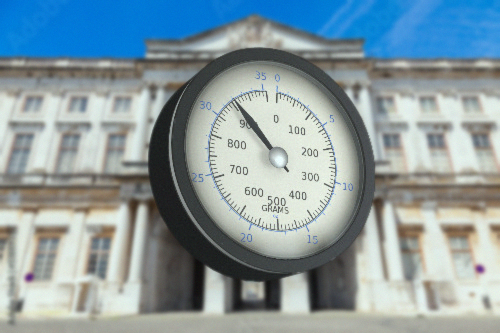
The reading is 900
